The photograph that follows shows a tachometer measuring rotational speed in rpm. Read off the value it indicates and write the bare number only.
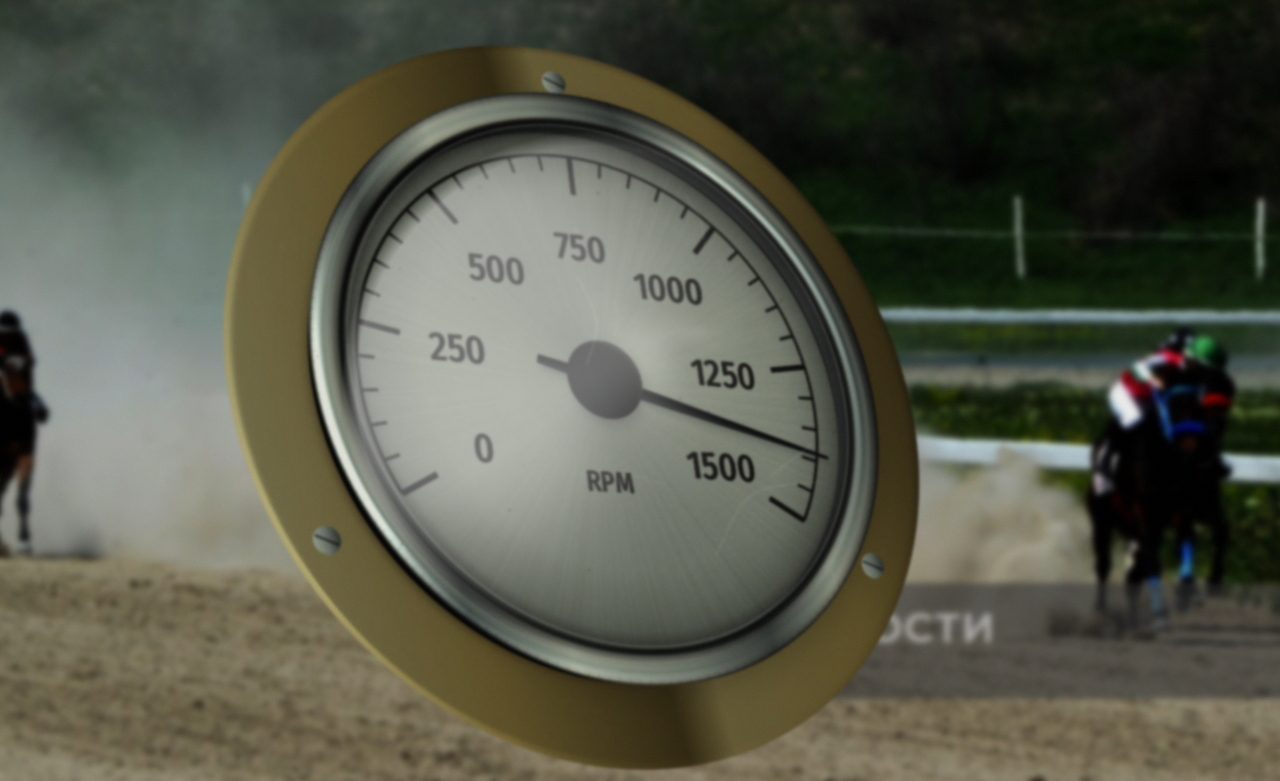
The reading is 1400
